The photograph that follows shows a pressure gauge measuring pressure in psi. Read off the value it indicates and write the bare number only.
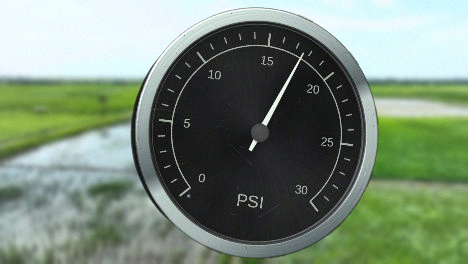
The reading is 17.5
